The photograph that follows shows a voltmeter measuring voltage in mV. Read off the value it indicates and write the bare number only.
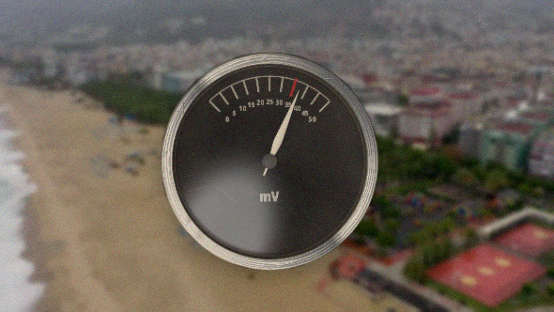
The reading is 37.5
